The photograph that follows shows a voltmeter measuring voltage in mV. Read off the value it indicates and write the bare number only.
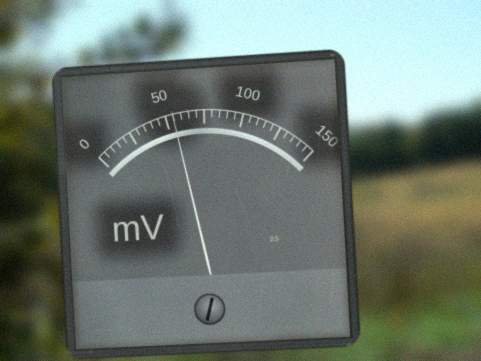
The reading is 55
